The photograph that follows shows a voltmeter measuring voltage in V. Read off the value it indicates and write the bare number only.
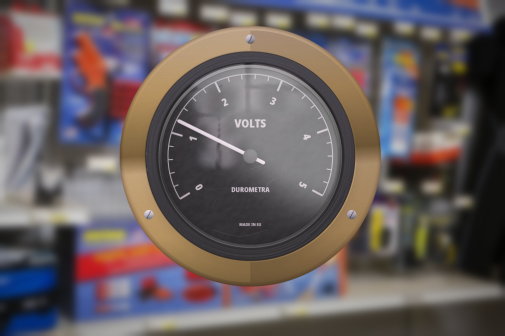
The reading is 1.2
